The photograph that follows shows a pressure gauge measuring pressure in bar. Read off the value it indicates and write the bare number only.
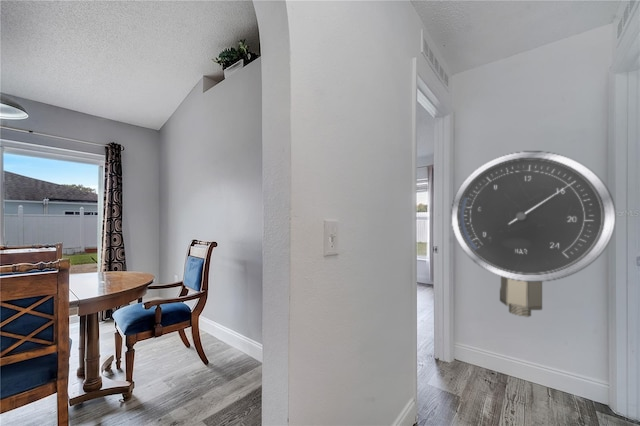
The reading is 16
